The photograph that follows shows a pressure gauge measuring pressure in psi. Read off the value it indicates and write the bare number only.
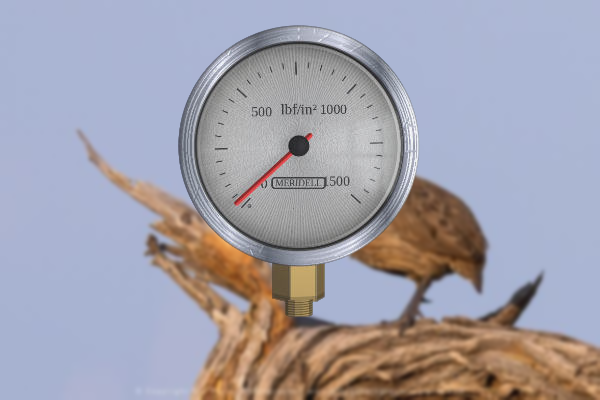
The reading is 25
